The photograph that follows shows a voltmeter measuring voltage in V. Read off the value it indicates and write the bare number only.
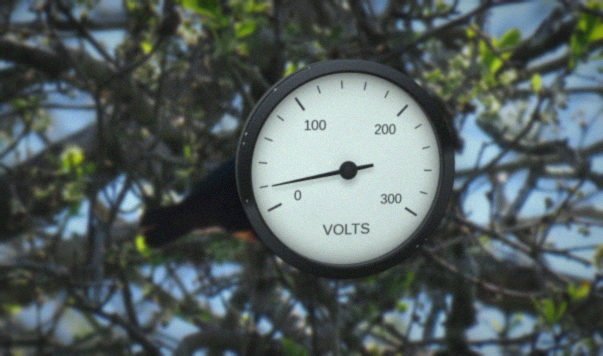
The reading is 20
